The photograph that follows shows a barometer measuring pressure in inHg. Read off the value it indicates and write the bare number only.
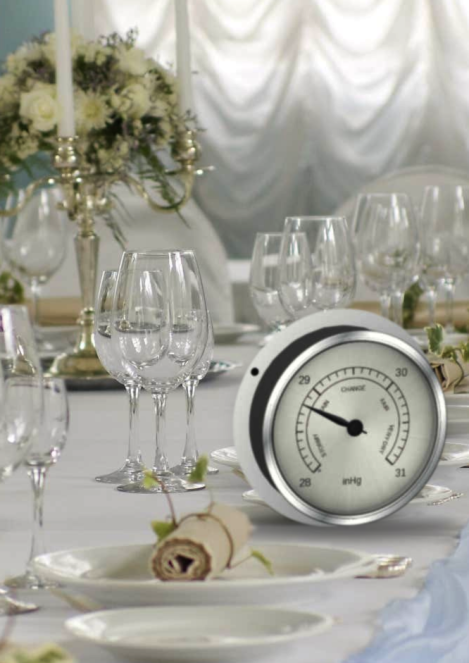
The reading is 28.8
